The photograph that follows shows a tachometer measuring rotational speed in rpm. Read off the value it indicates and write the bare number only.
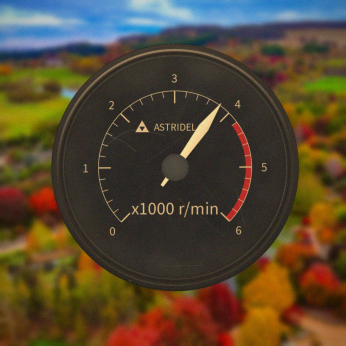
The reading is 3800
